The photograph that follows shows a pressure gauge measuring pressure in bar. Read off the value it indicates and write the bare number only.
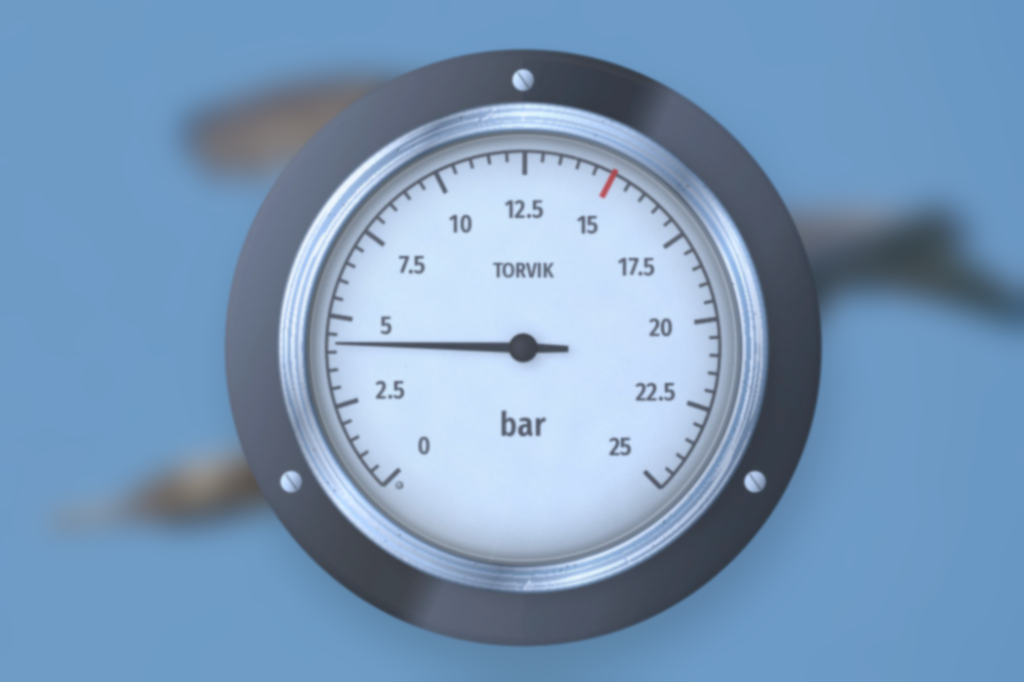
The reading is 4.25
